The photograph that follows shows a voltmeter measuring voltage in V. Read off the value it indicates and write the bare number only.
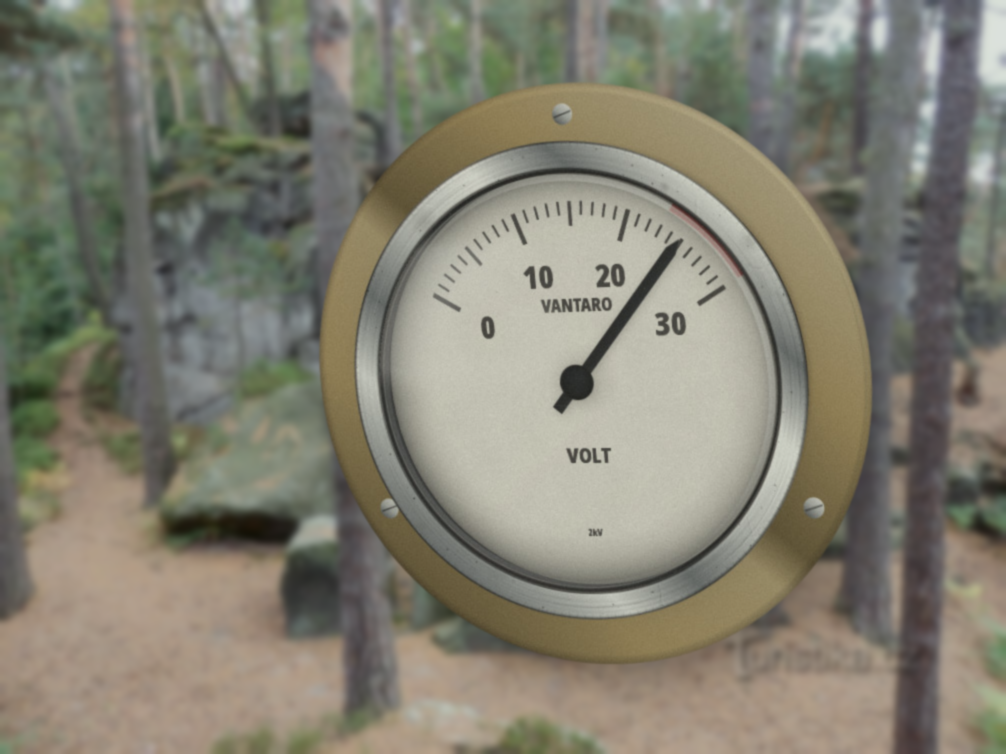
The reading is 25
